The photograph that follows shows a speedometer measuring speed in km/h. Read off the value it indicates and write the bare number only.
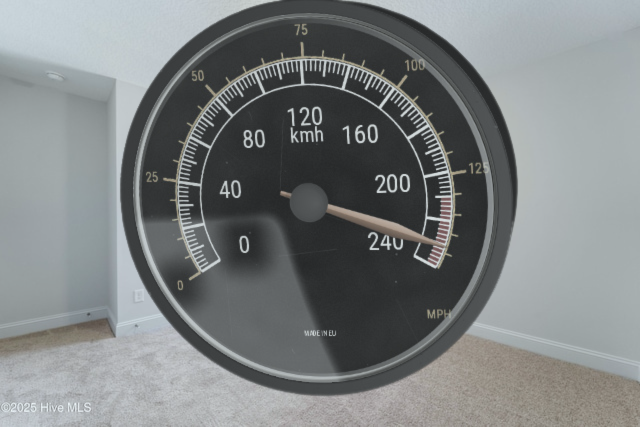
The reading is 230
